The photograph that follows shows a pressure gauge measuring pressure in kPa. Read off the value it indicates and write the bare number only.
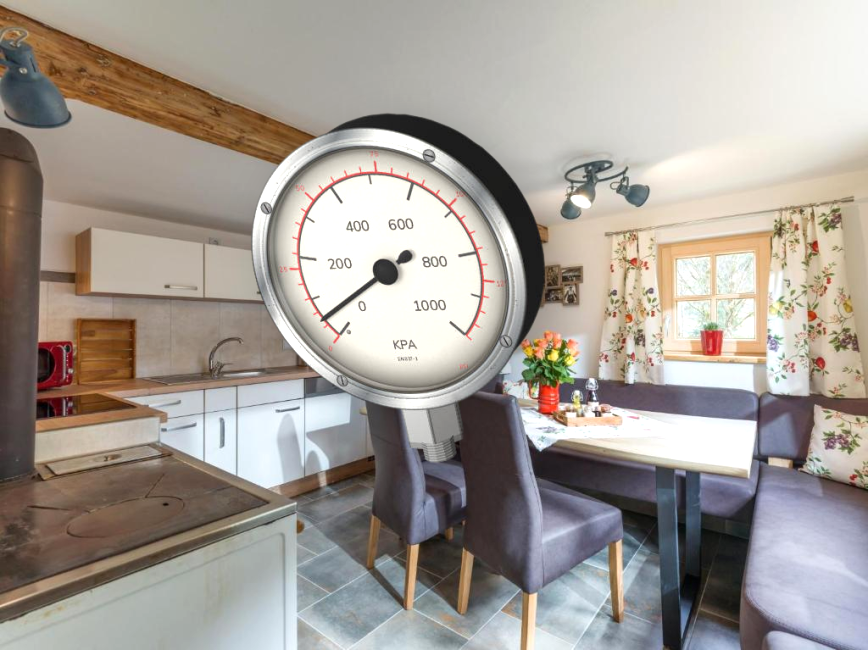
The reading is 50
